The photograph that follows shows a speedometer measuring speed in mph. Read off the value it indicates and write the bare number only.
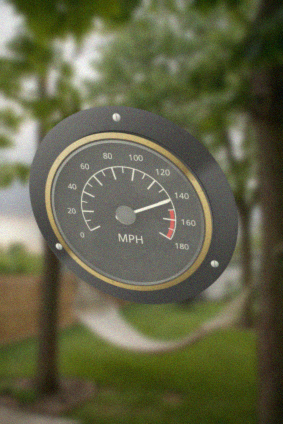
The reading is 140
